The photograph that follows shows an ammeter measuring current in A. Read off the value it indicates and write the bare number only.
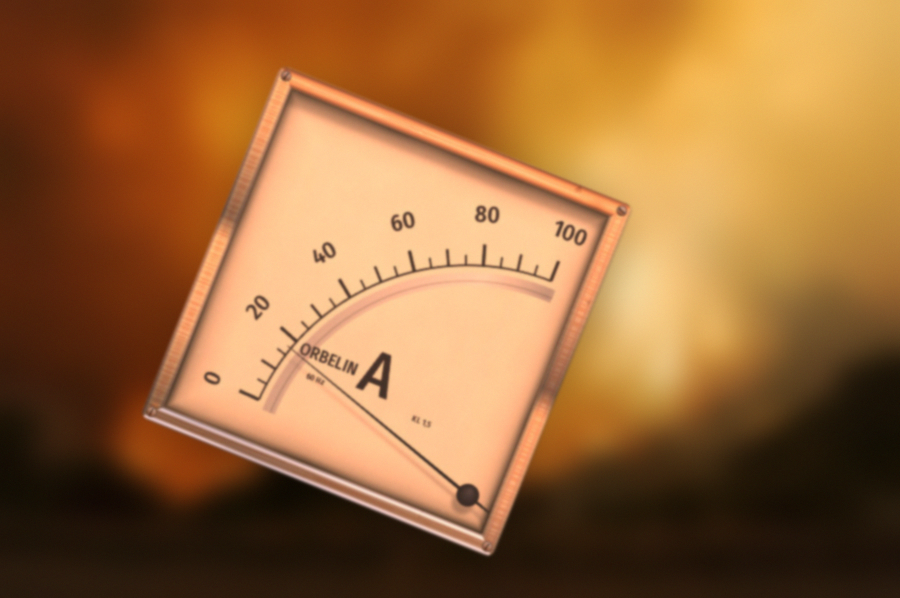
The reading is 17.5
